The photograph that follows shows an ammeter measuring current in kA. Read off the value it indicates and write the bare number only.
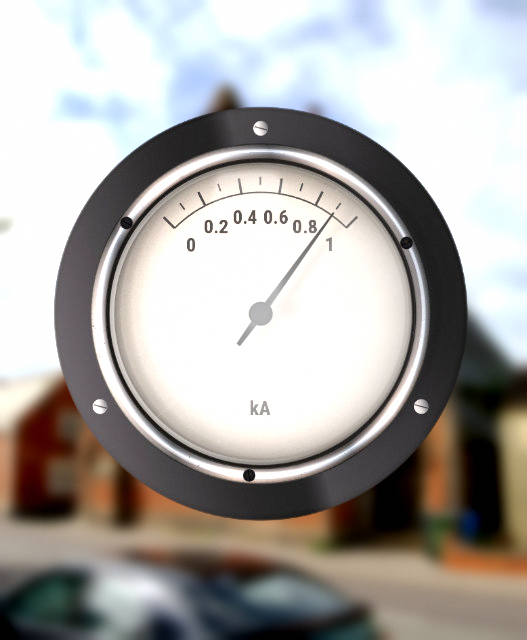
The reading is 0.9
